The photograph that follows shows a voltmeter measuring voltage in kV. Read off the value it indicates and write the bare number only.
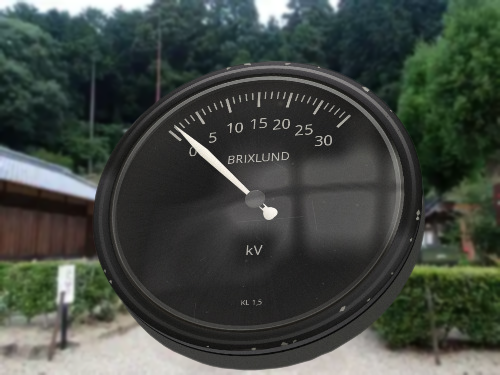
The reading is 1
